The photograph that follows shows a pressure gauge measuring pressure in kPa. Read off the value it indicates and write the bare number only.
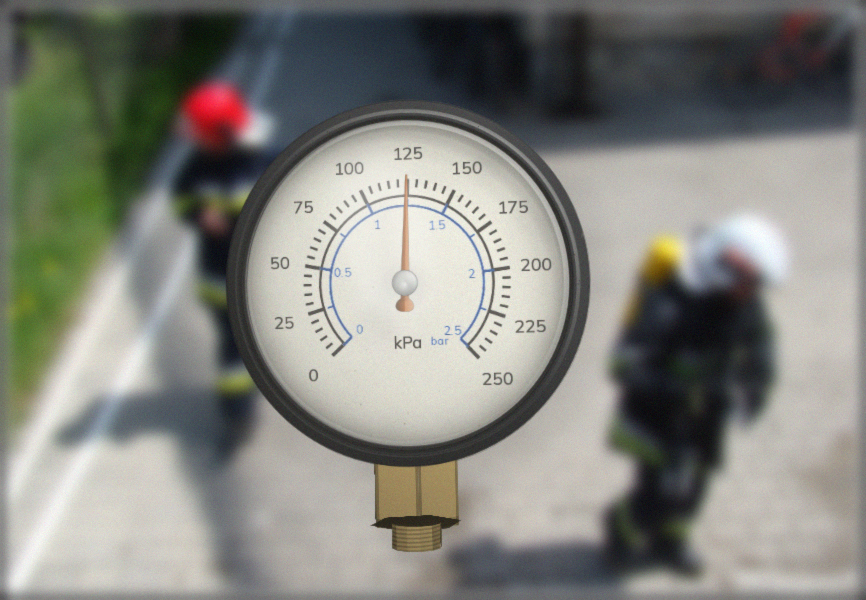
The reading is 125
